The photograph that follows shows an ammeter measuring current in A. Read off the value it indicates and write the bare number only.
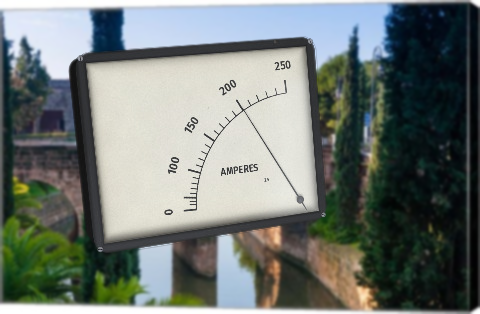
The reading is 200
